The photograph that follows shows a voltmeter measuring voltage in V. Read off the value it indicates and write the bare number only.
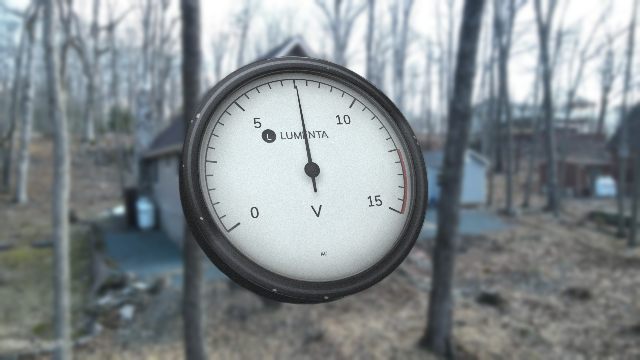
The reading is 7.5
